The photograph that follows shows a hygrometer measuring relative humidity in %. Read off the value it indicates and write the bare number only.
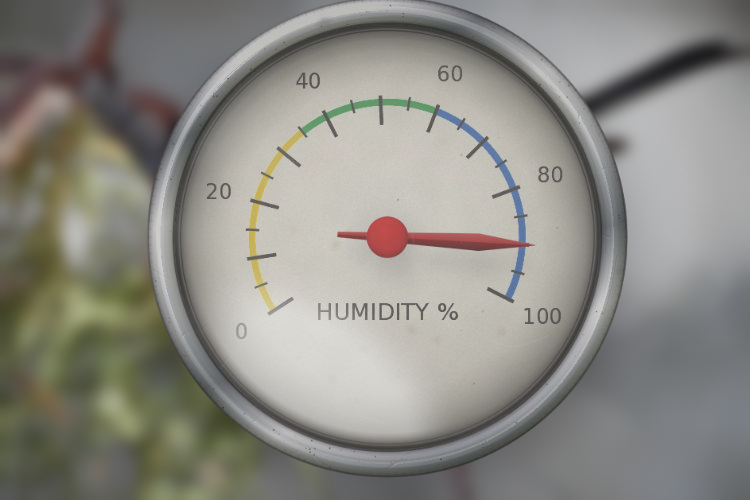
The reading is 90
